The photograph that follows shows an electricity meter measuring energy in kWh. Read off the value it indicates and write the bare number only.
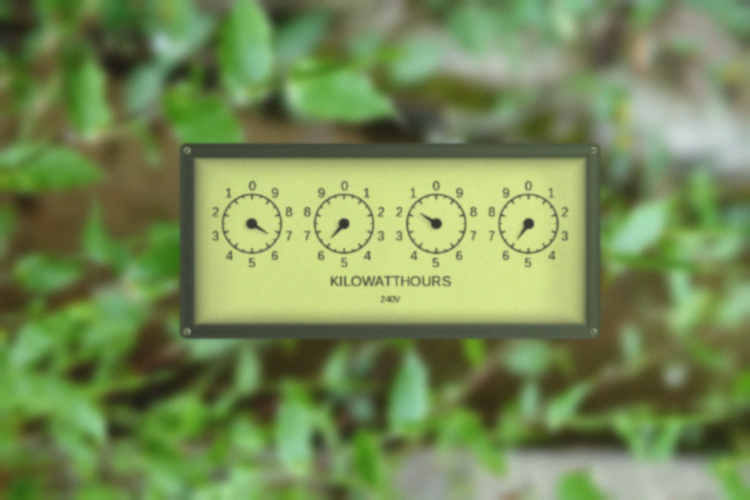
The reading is 6616
